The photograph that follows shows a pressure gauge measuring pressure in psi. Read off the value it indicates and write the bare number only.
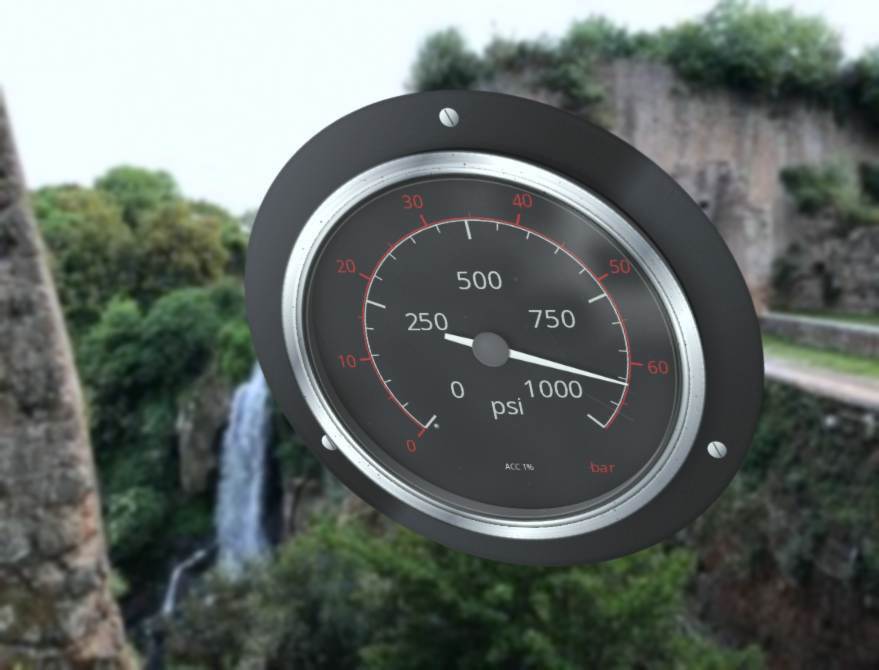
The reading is 900
